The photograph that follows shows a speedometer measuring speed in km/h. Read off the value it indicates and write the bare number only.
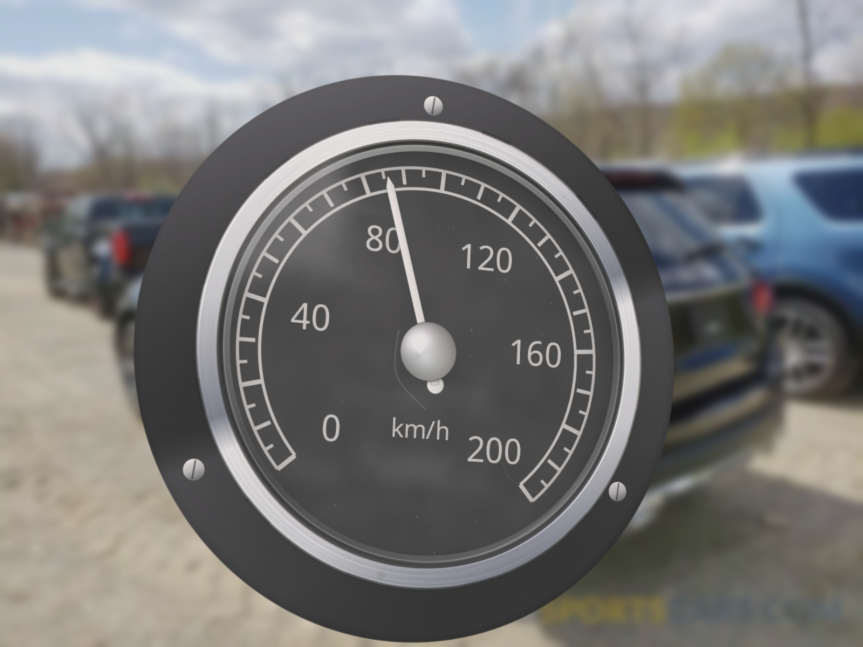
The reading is 85
